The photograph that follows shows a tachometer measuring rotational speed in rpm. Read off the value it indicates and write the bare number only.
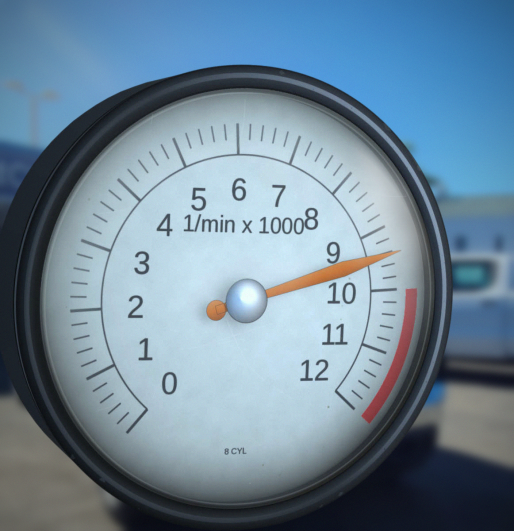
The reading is 9400
